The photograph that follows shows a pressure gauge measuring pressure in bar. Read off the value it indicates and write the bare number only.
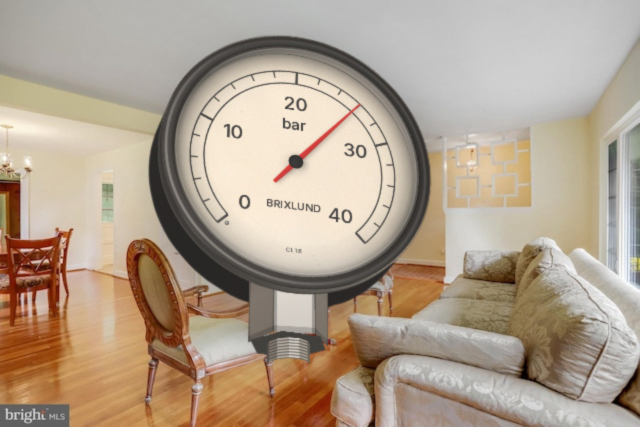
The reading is 26
